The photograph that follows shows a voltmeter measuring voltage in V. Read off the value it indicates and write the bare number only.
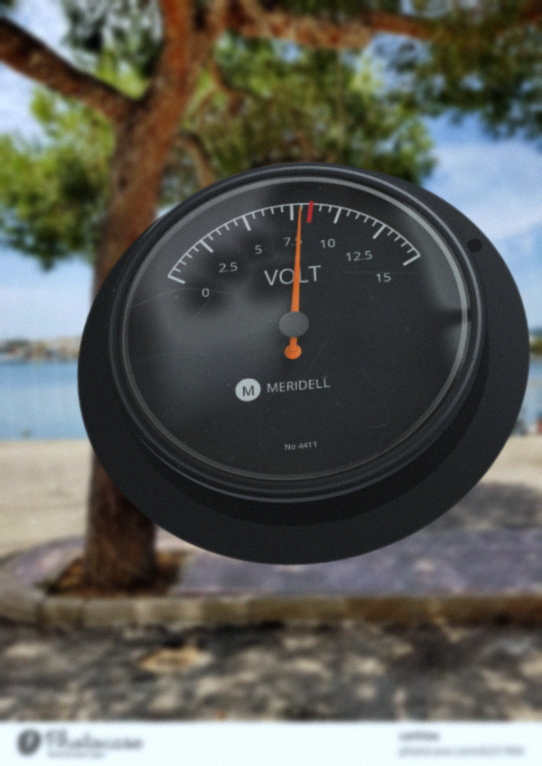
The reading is 8
